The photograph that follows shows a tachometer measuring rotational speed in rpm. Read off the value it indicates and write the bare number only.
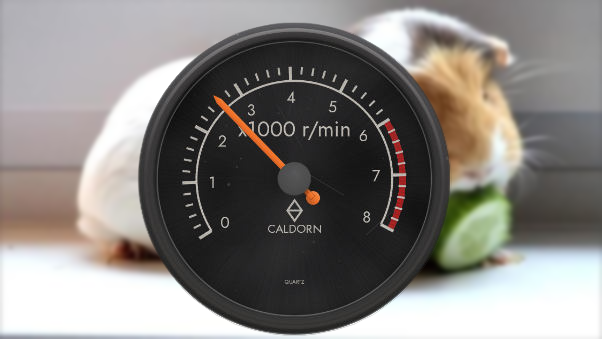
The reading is 2600
